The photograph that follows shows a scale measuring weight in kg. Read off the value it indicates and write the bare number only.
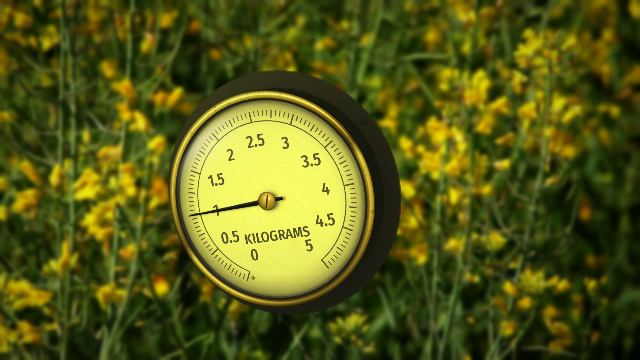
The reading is 1
